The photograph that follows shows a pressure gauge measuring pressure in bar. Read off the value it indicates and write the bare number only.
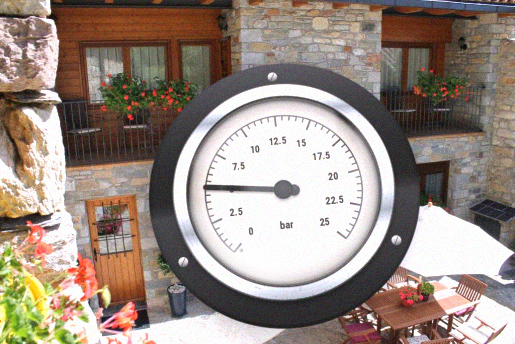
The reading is 5
